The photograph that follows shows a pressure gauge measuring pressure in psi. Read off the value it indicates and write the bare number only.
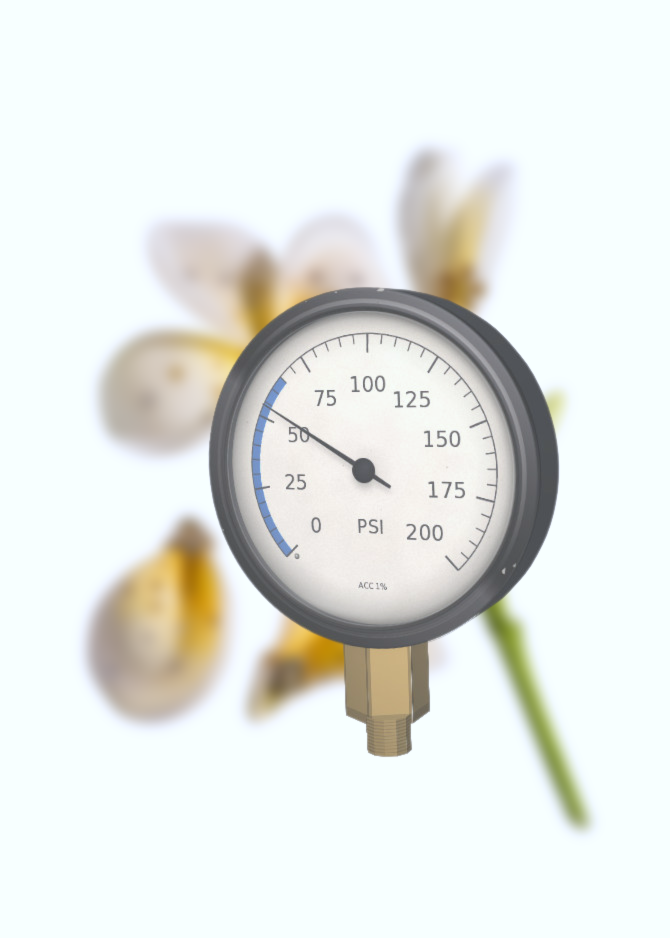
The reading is 55
